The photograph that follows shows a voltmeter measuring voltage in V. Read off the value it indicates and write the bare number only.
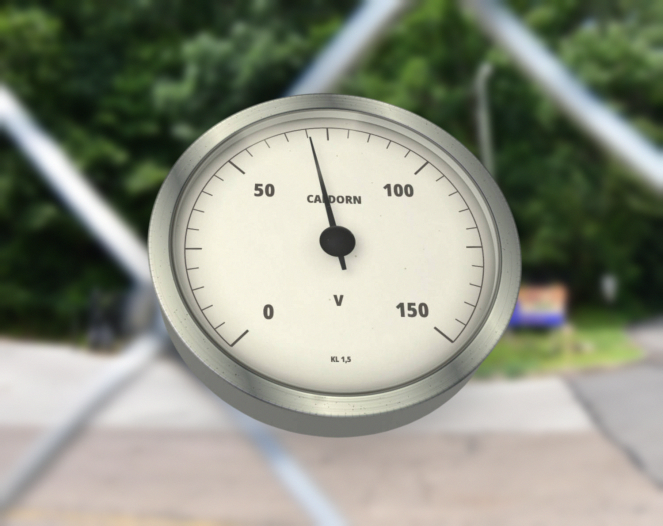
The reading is 70
